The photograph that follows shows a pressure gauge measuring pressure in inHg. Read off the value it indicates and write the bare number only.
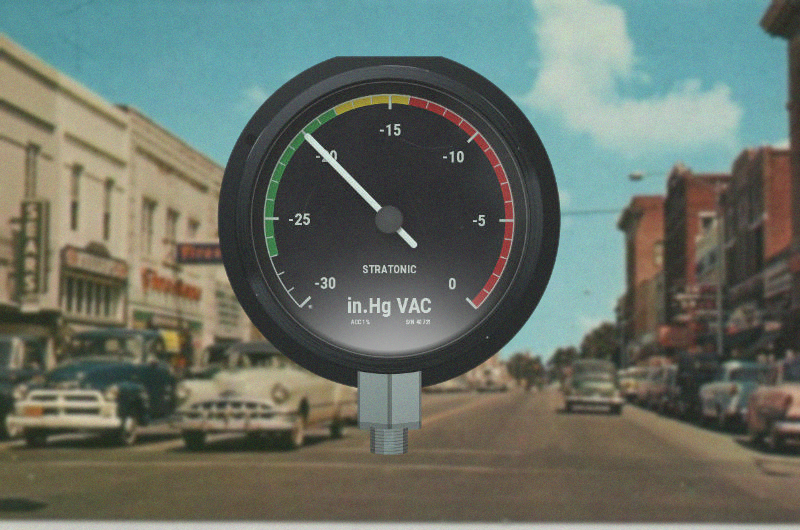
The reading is -20
